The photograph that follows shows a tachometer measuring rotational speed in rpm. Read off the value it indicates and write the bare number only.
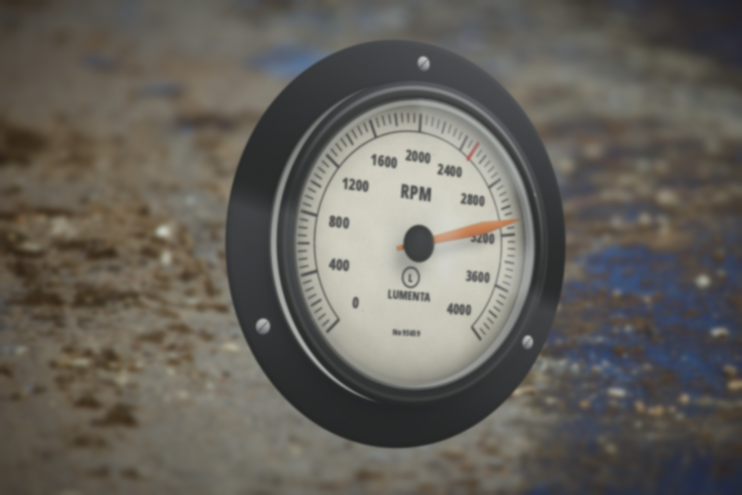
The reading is 3100
